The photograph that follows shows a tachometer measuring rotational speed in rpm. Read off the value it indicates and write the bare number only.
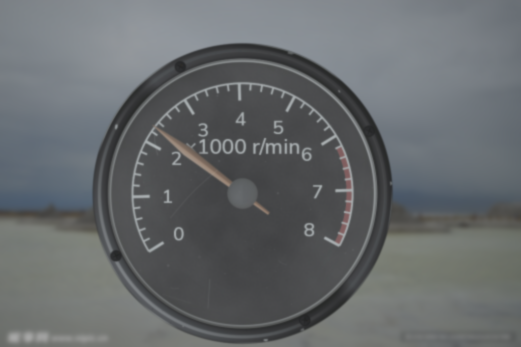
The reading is 2300
